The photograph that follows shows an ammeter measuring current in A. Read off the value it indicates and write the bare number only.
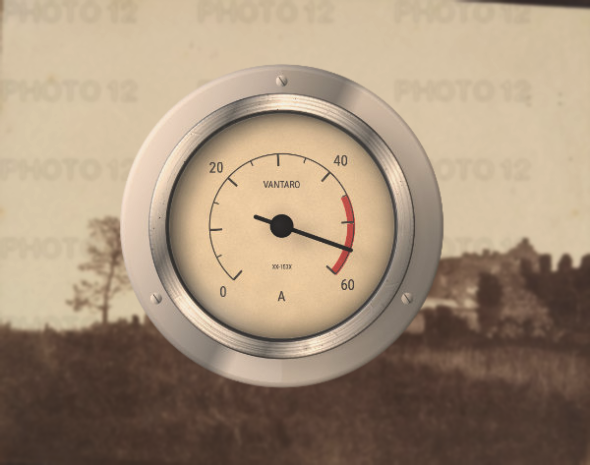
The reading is 55
